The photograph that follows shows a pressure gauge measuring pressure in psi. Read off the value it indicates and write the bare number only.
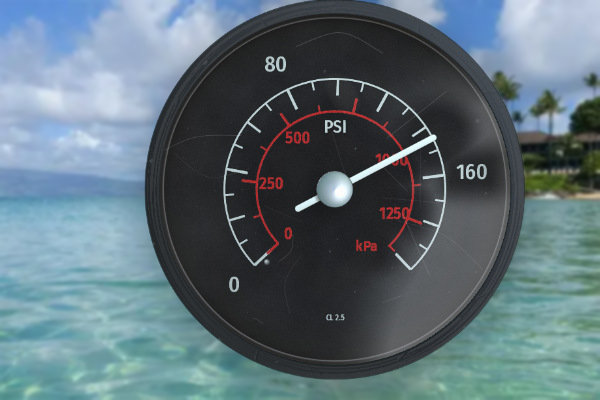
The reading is 145
